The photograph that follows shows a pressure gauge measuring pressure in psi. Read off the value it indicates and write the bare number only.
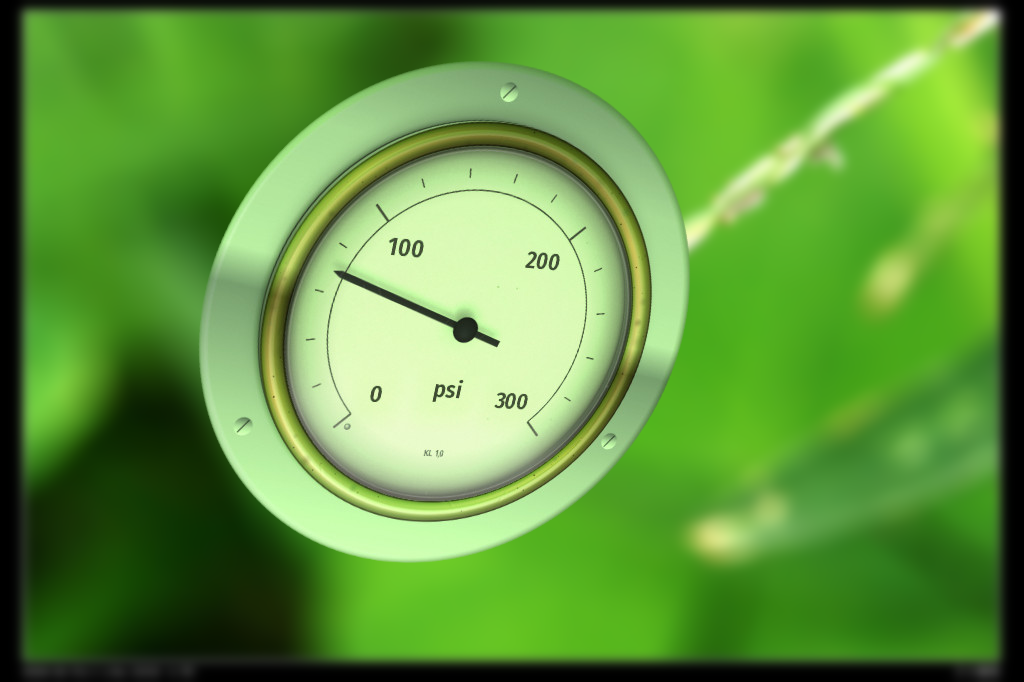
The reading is 70
